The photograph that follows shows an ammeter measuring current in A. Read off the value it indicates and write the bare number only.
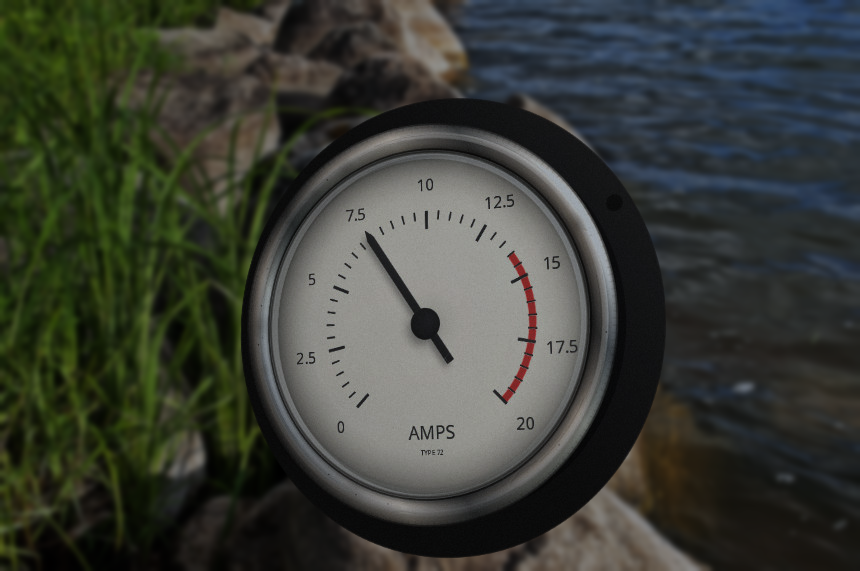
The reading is 7.5
